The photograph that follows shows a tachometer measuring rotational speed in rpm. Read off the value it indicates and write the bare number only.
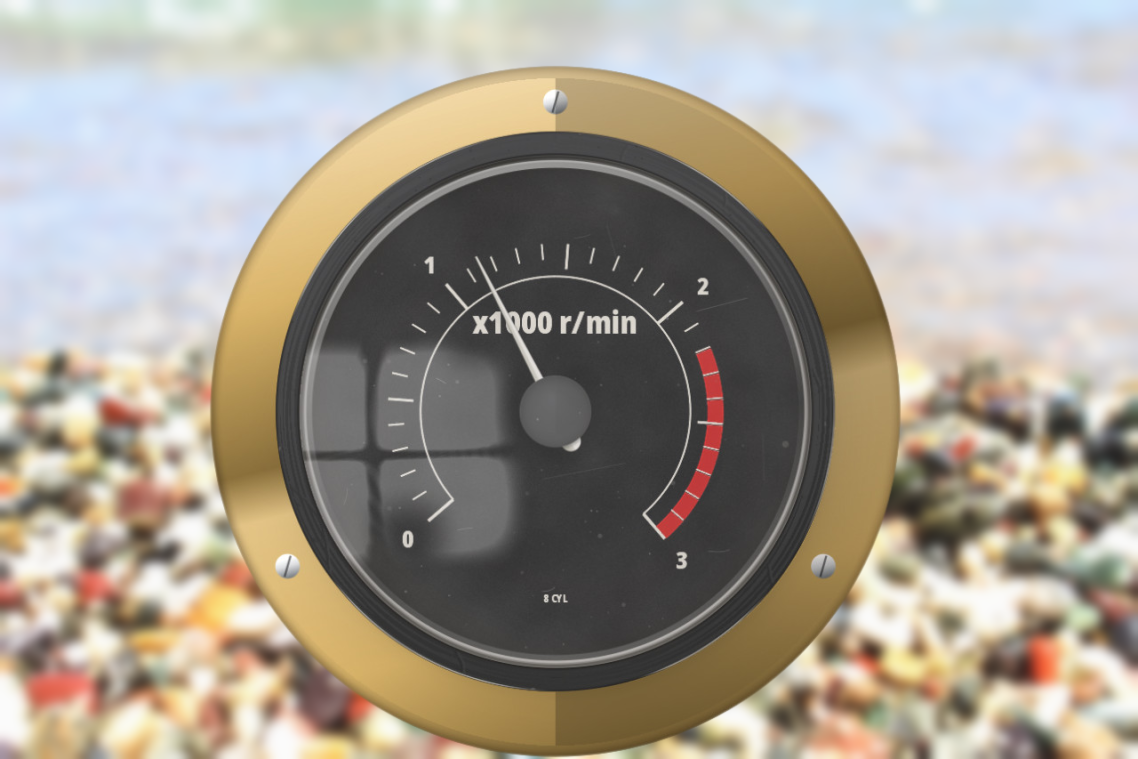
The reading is 1150
